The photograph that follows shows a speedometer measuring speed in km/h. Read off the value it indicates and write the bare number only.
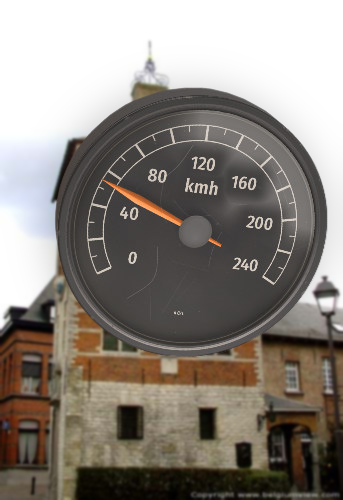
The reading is 55
